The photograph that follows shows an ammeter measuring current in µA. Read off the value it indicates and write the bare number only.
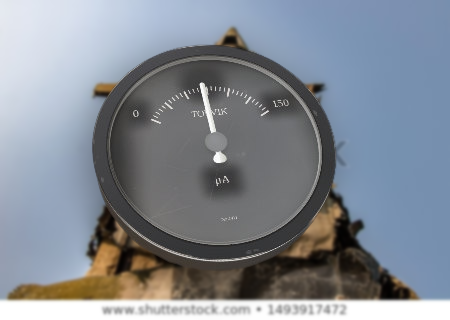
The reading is 70
